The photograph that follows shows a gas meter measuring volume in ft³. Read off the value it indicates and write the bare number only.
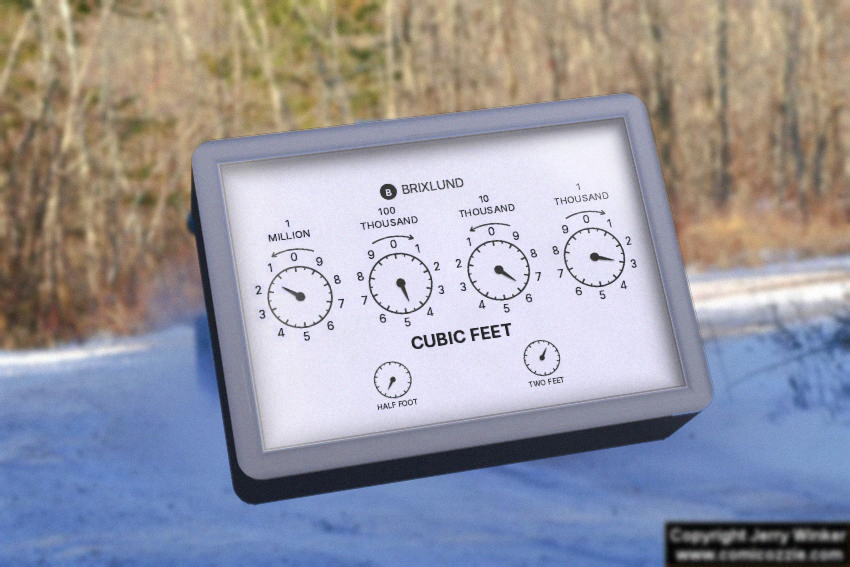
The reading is 146300
